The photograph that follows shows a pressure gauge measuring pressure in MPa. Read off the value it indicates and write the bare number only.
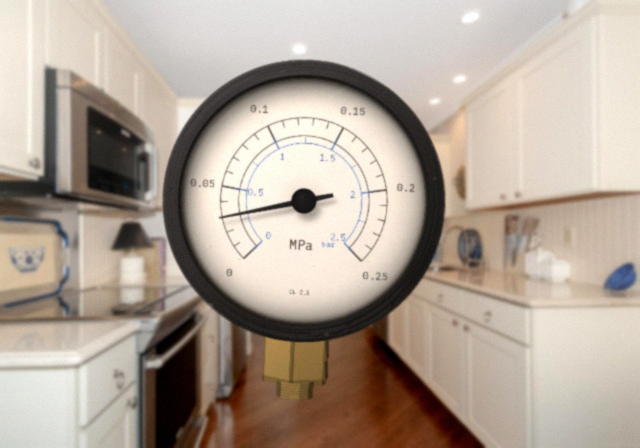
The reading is 0.03
